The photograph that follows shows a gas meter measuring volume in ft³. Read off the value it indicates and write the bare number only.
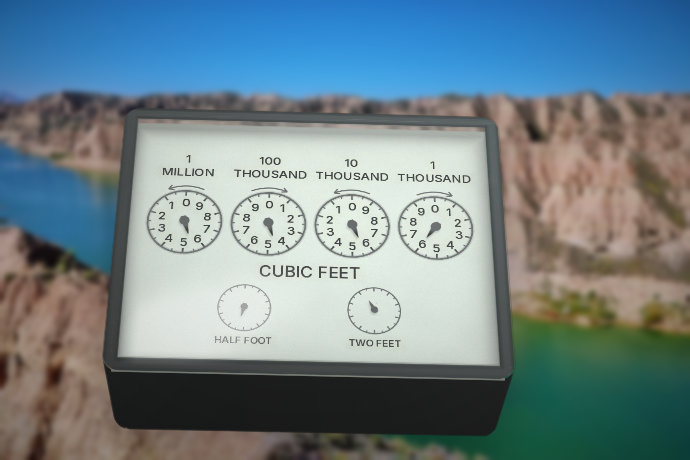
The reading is 545600
